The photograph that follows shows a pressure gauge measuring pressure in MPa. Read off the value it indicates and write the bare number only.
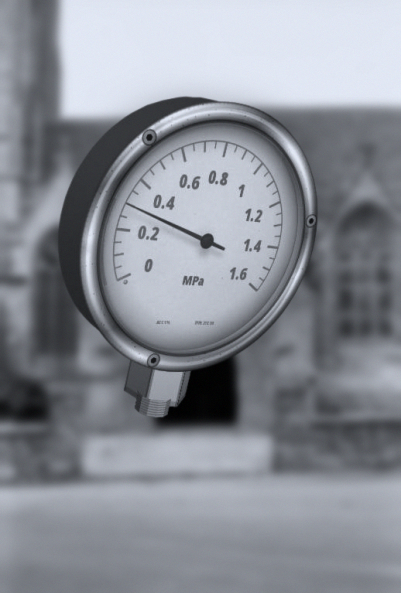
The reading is 0.3
